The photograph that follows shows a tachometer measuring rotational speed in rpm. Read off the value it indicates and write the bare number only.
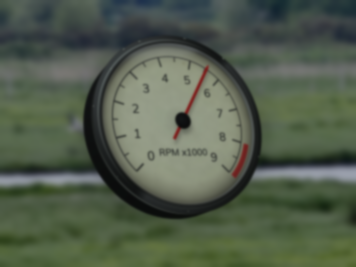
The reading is 5500
